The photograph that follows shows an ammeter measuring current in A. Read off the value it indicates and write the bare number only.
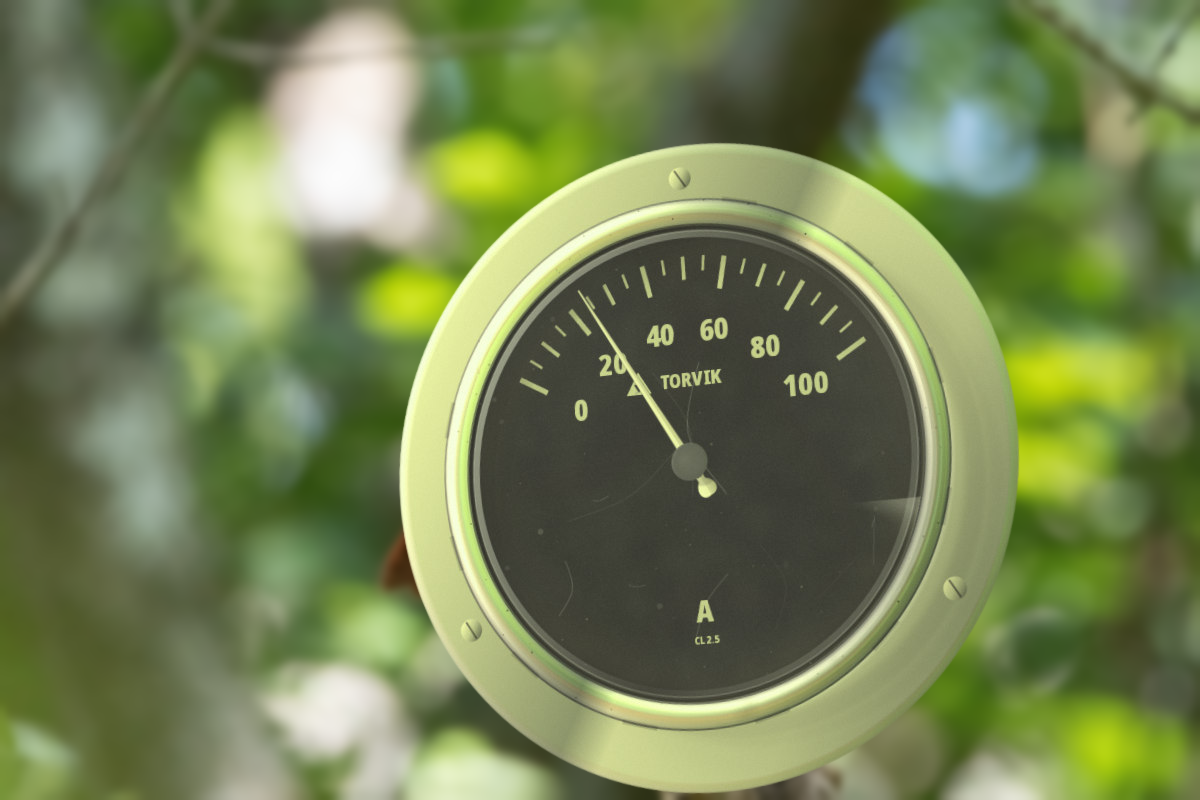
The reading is 25
